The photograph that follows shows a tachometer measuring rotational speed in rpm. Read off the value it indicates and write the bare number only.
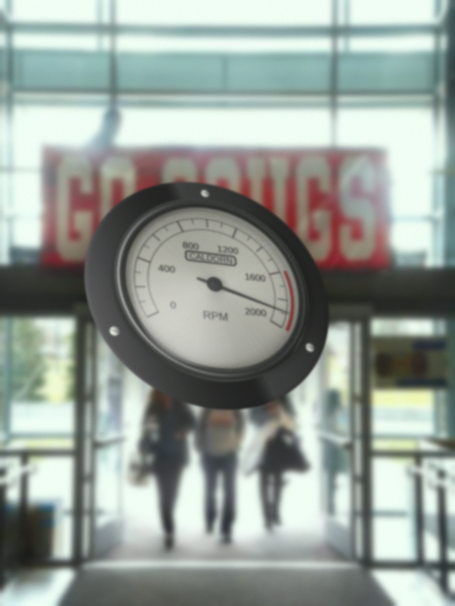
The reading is 1900
